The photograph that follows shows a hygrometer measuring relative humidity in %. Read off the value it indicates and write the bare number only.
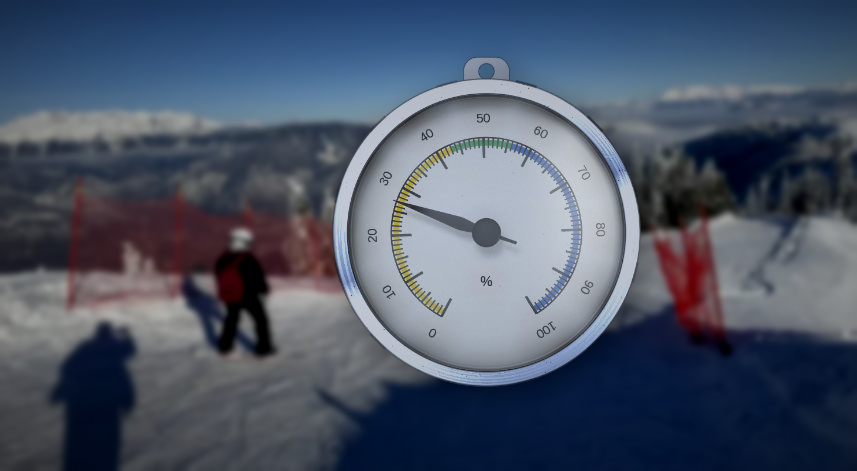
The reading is 27
